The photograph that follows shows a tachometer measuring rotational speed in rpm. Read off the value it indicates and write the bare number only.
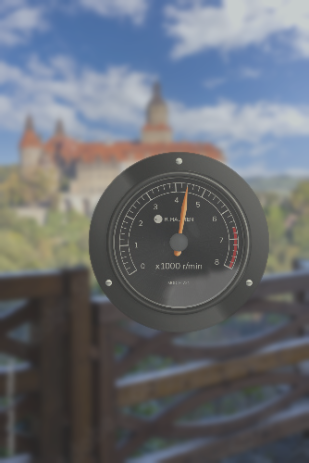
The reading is 4400
